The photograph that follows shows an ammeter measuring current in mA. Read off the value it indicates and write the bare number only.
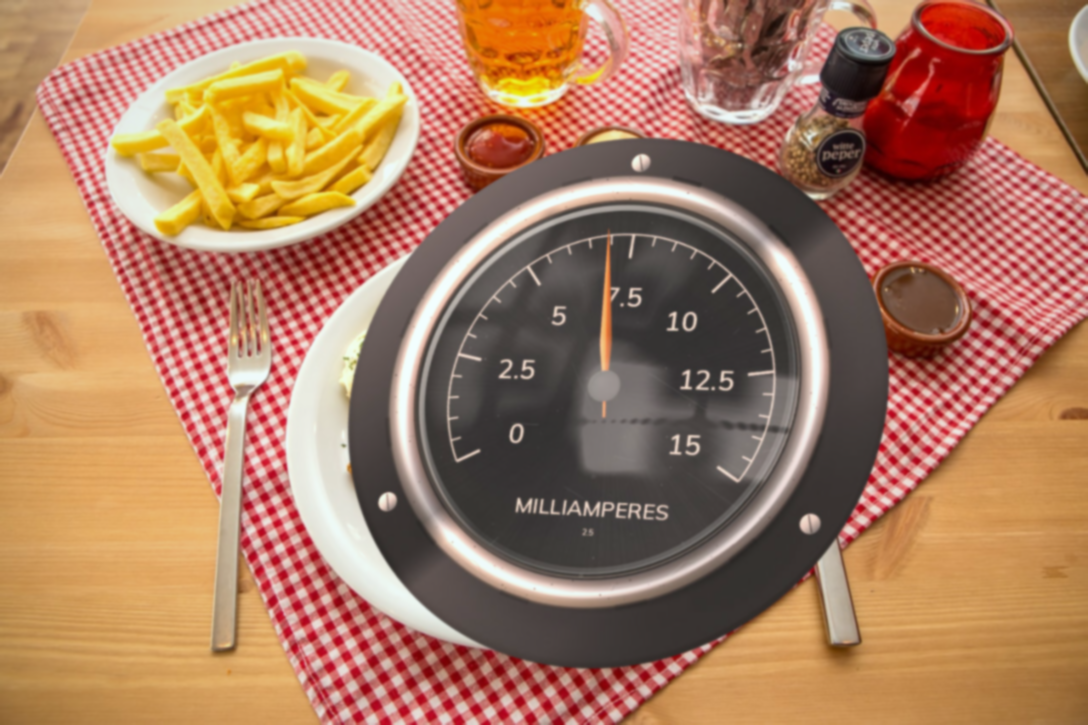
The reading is 7
